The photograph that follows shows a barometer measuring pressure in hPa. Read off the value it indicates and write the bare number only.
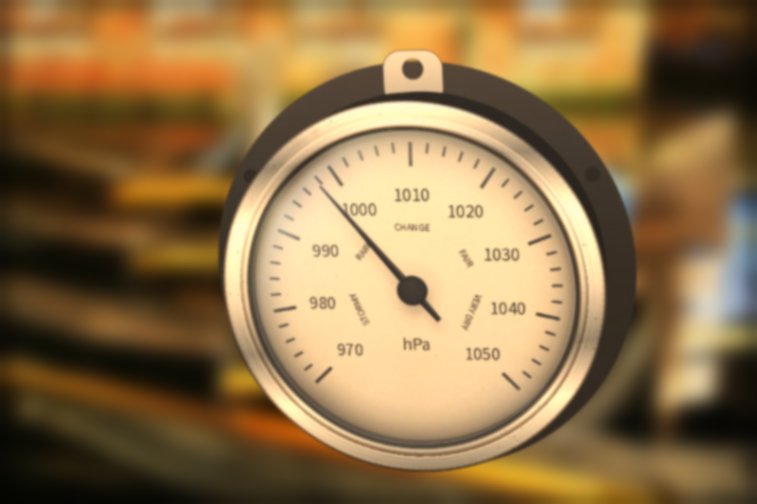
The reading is 998
